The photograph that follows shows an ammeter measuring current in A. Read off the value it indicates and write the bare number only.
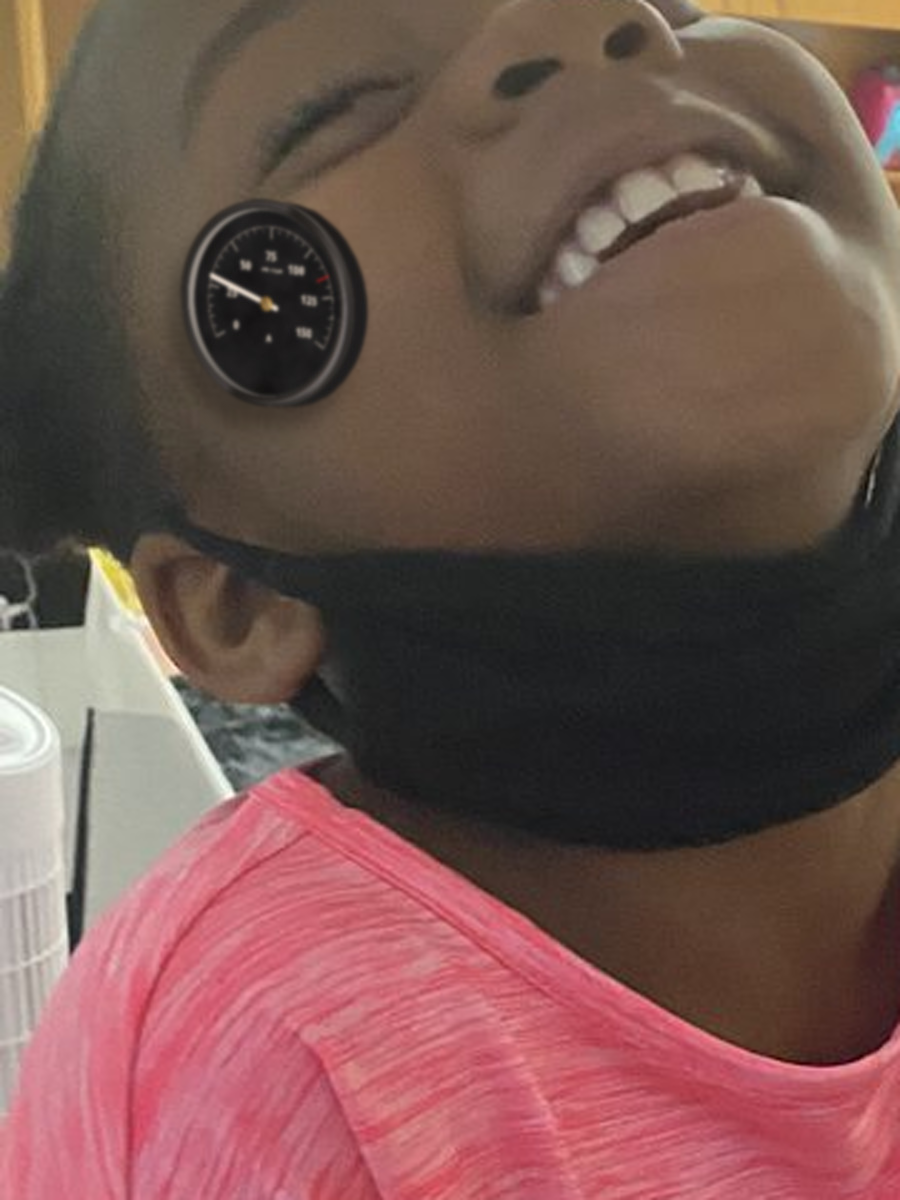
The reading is 30
